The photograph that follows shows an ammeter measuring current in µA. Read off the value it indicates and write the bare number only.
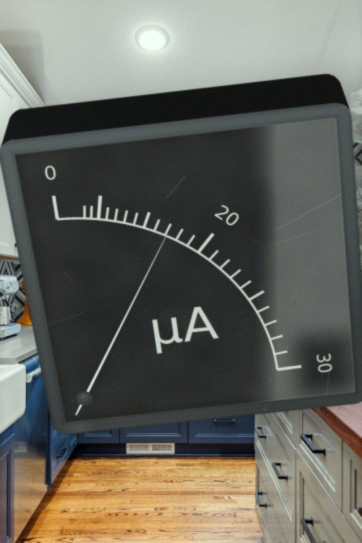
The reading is 17
